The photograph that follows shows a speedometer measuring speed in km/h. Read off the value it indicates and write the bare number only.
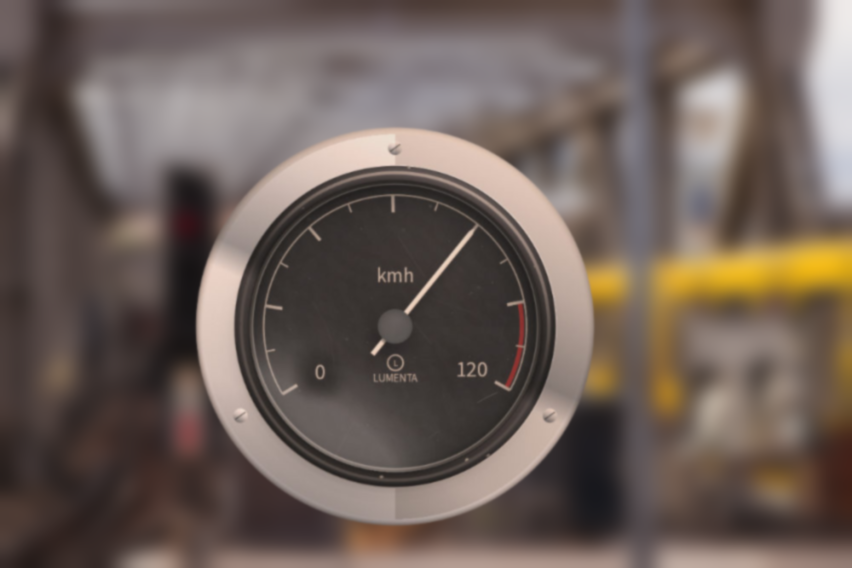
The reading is 80
